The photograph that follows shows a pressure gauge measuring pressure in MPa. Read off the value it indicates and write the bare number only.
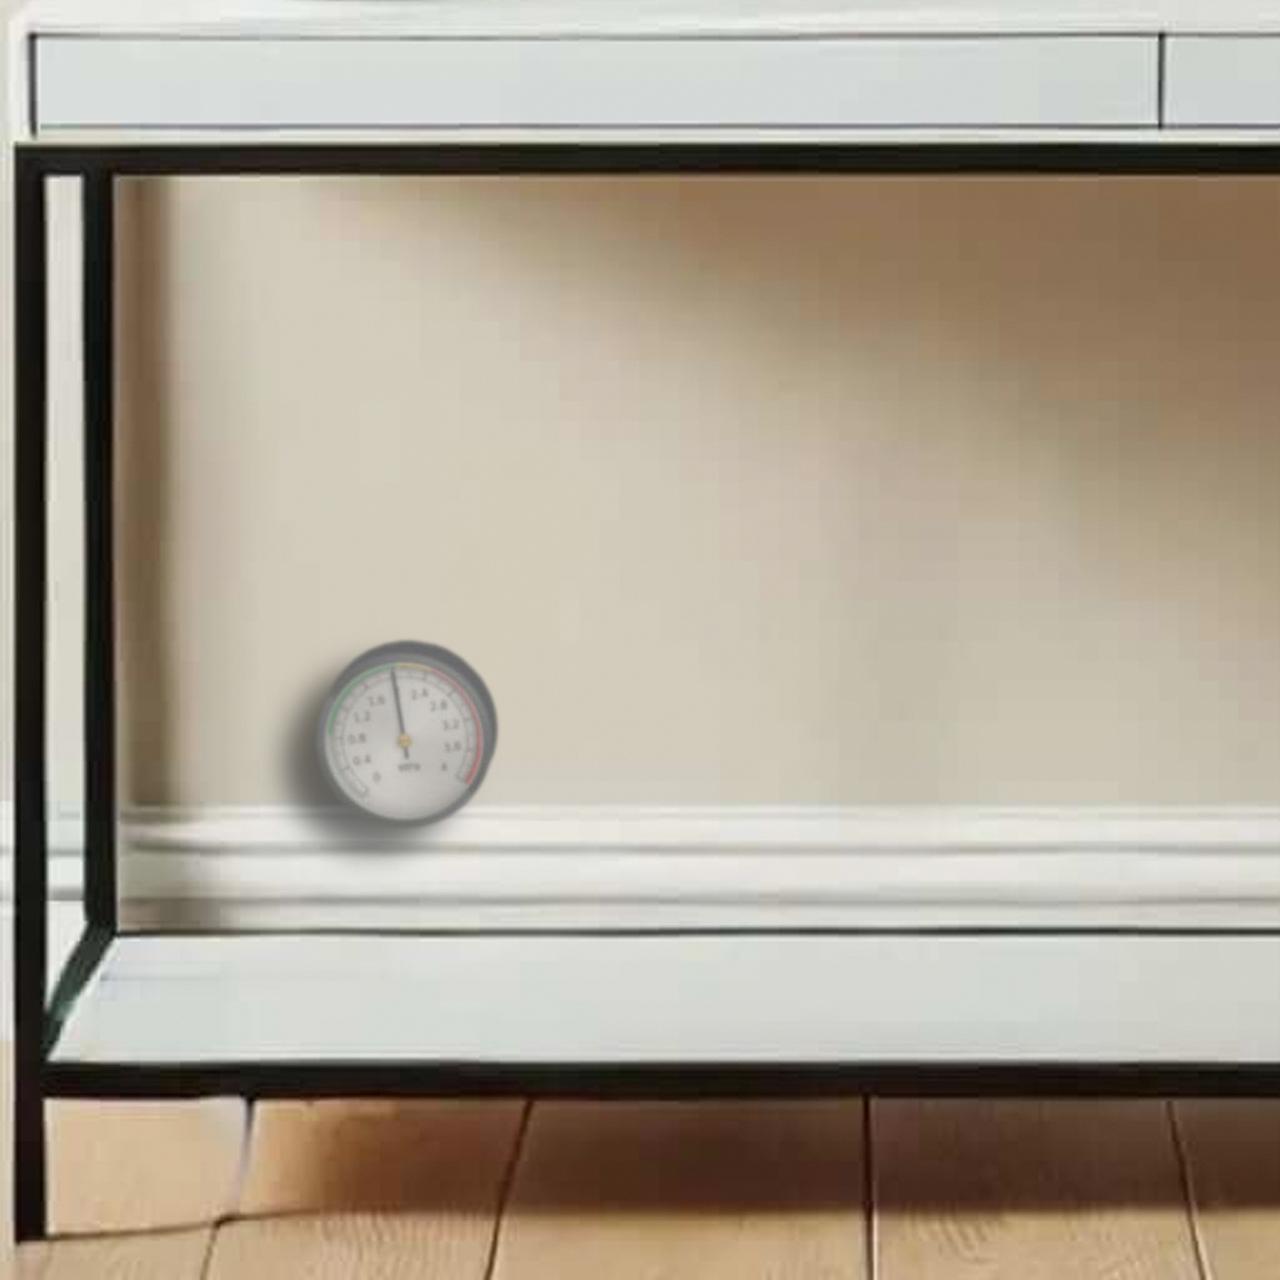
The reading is 2
